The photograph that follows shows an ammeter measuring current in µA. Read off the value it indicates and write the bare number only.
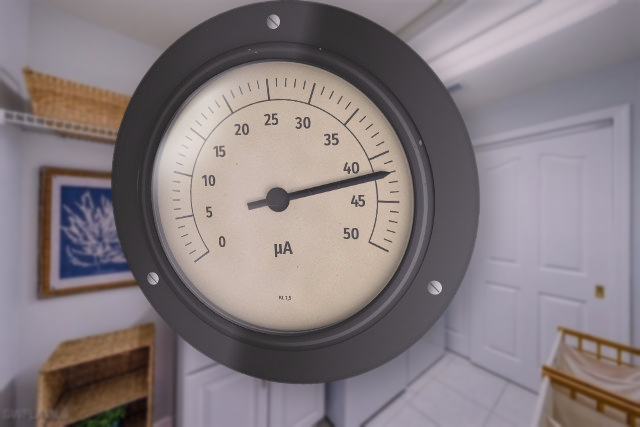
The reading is 42
